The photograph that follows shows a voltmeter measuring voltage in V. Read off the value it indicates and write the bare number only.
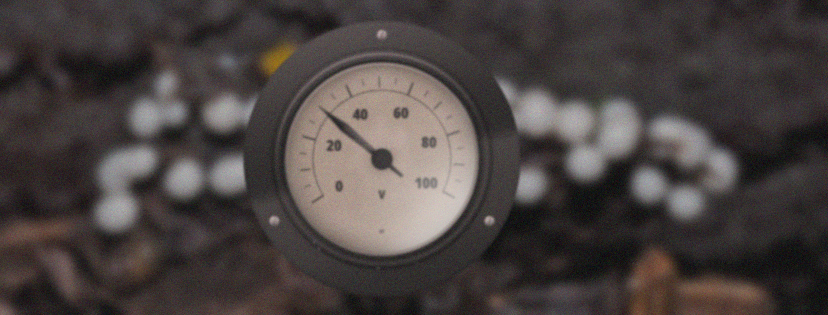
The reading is 30
